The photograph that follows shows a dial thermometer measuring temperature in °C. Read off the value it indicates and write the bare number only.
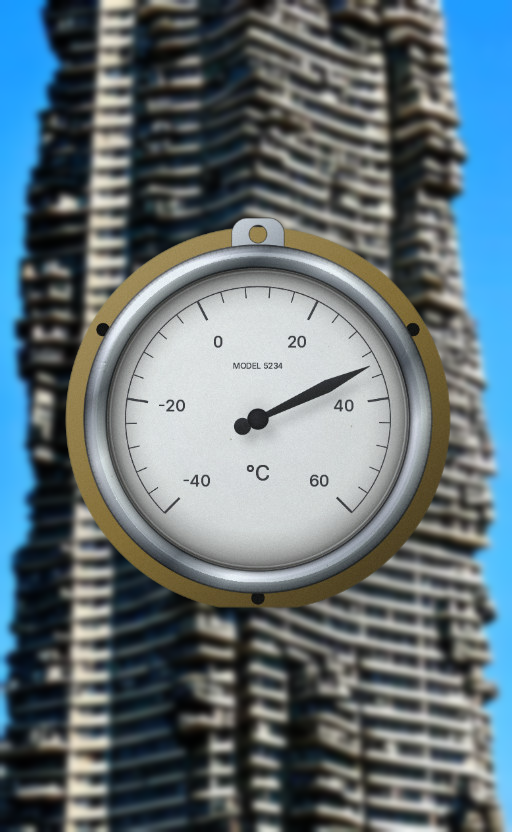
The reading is 34
